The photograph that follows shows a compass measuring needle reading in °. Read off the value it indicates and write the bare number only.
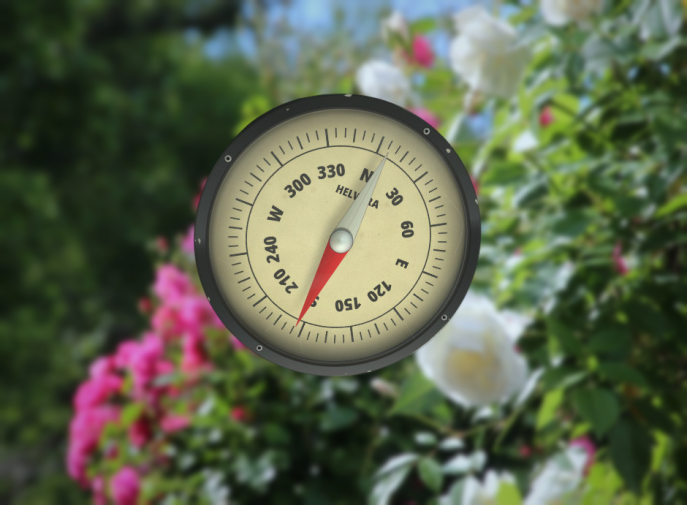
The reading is 185
